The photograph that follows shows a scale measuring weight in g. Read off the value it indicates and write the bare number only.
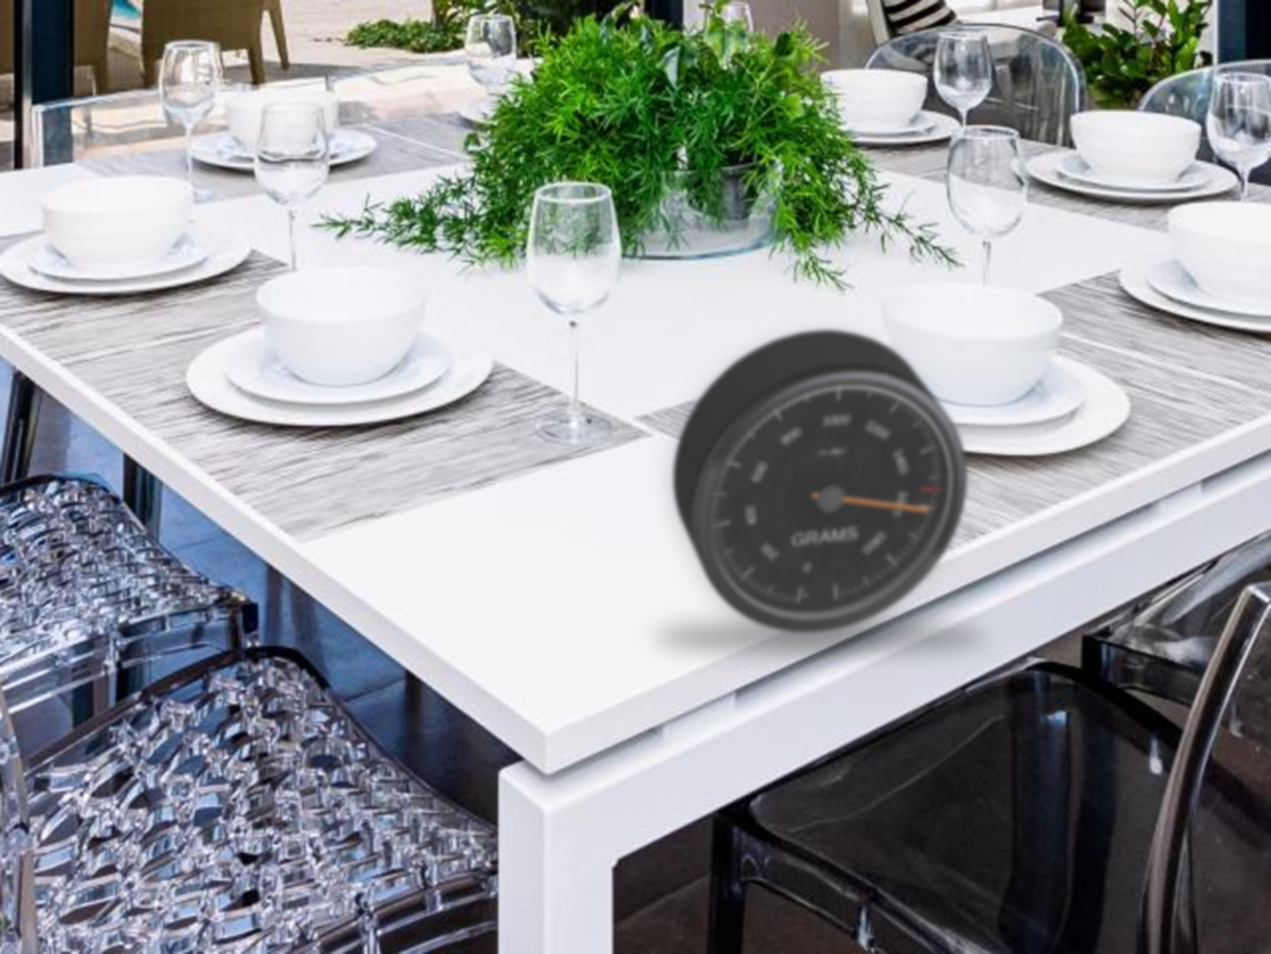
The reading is 1600
